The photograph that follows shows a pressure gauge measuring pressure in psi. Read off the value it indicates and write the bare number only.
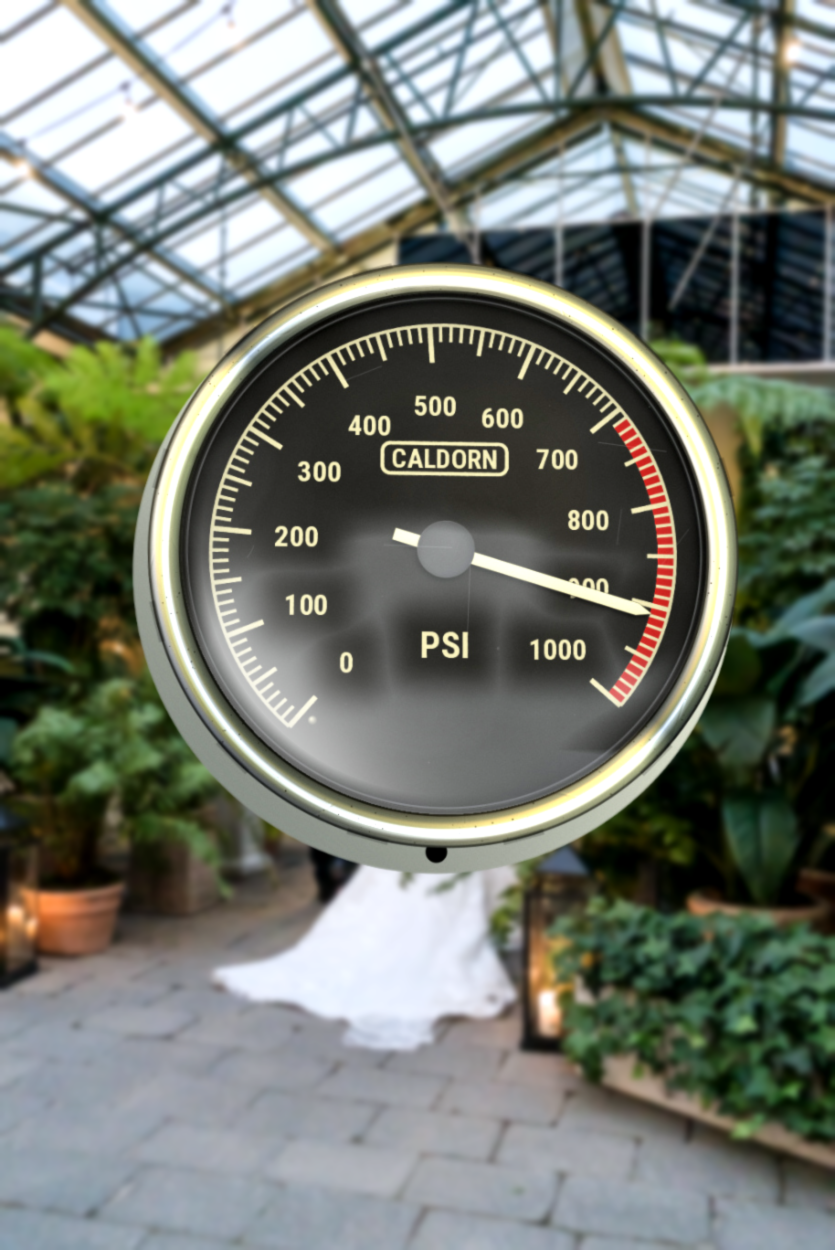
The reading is 910
